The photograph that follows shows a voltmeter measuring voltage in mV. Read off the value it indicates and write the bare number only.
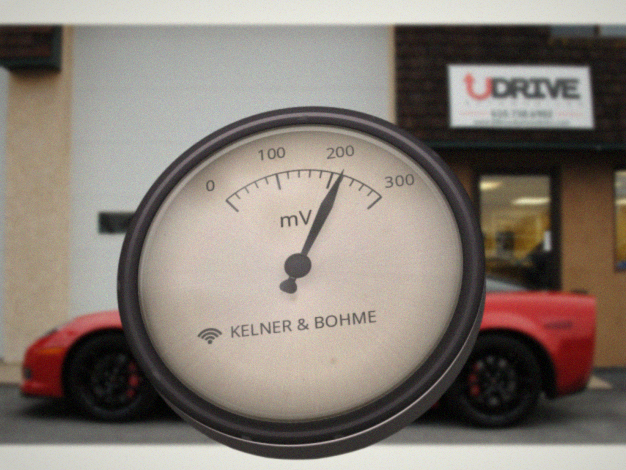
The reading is 220
